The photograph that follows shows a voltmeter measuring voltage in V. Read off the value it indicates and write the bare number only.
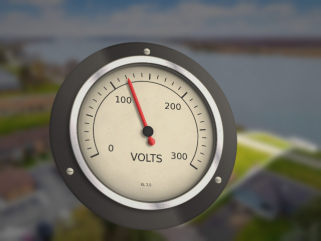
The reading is 120
